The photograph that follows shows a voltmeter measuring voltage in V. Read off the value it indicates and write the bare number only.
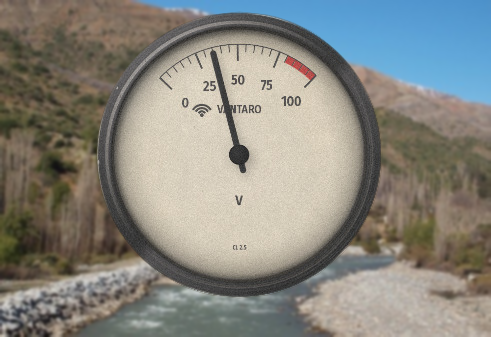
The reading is 35
